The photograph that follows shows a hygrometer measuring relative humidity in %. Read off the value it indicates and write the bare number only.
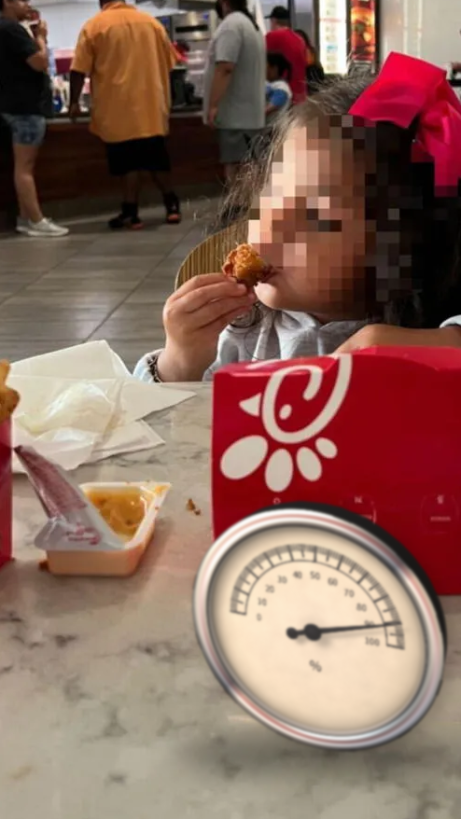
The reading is 90
